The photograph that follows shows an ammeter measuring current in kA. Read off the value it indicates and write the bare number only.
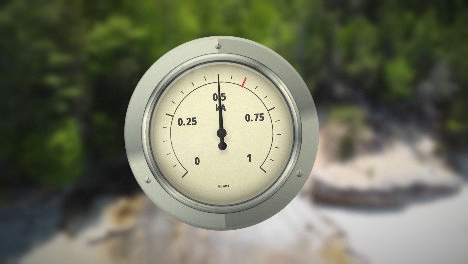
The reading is 0.5
